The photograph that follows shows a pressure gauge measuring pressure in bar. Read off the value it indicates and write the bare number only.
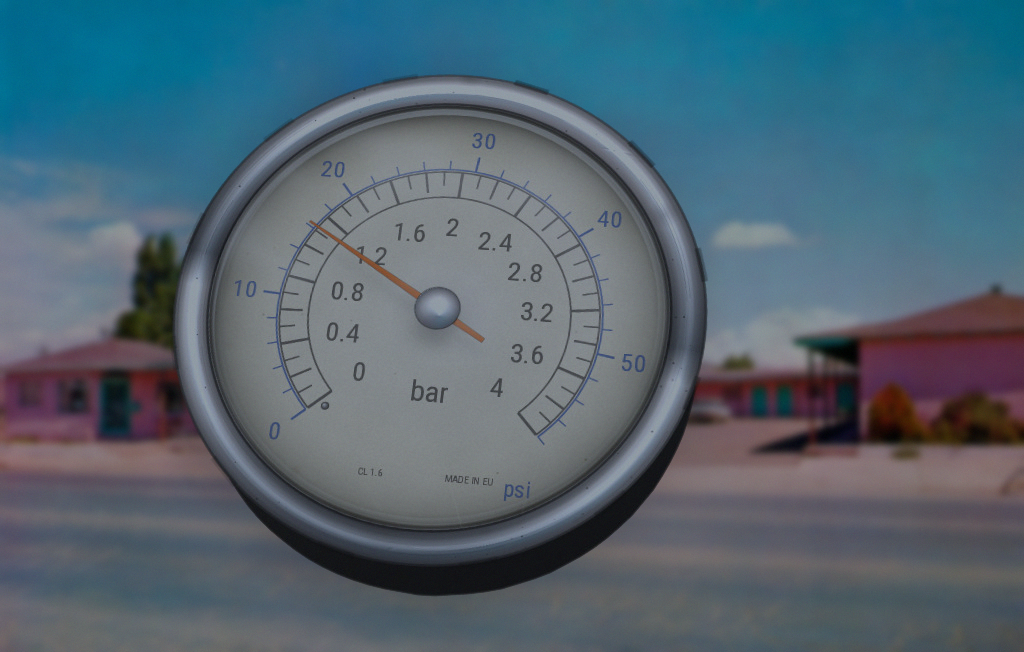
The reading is 1.1
